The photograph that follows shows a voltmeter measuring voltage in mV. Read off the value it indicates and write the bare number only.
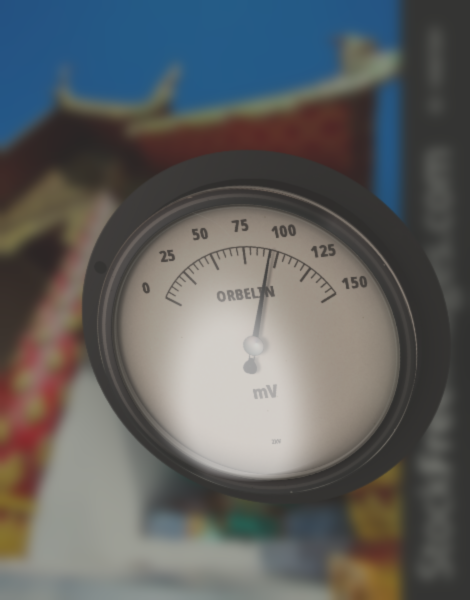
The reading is 95
